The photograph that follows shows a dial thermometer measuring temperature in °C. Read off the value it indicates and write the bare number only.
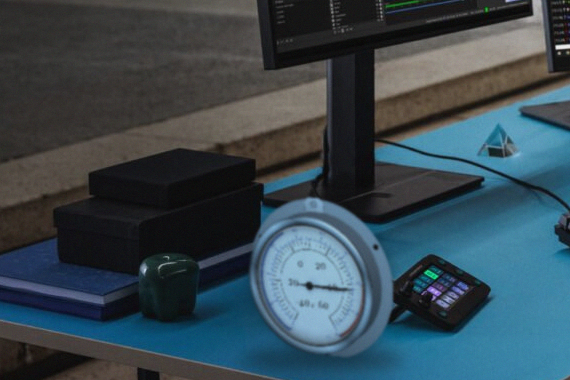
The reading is 40
